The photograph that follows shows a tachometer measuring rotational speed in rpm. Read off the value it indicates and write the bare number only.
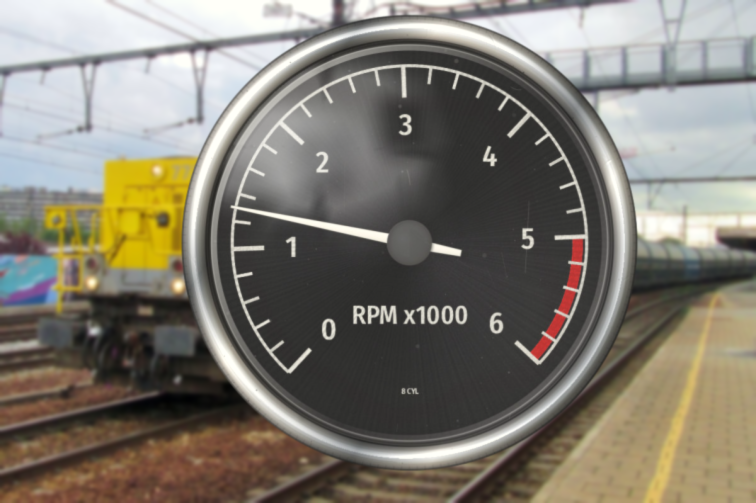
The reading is 1300
